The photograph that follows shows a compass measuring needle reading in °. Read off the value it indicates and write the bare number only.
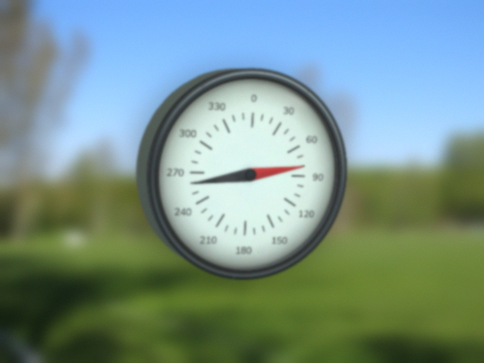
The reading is 80
